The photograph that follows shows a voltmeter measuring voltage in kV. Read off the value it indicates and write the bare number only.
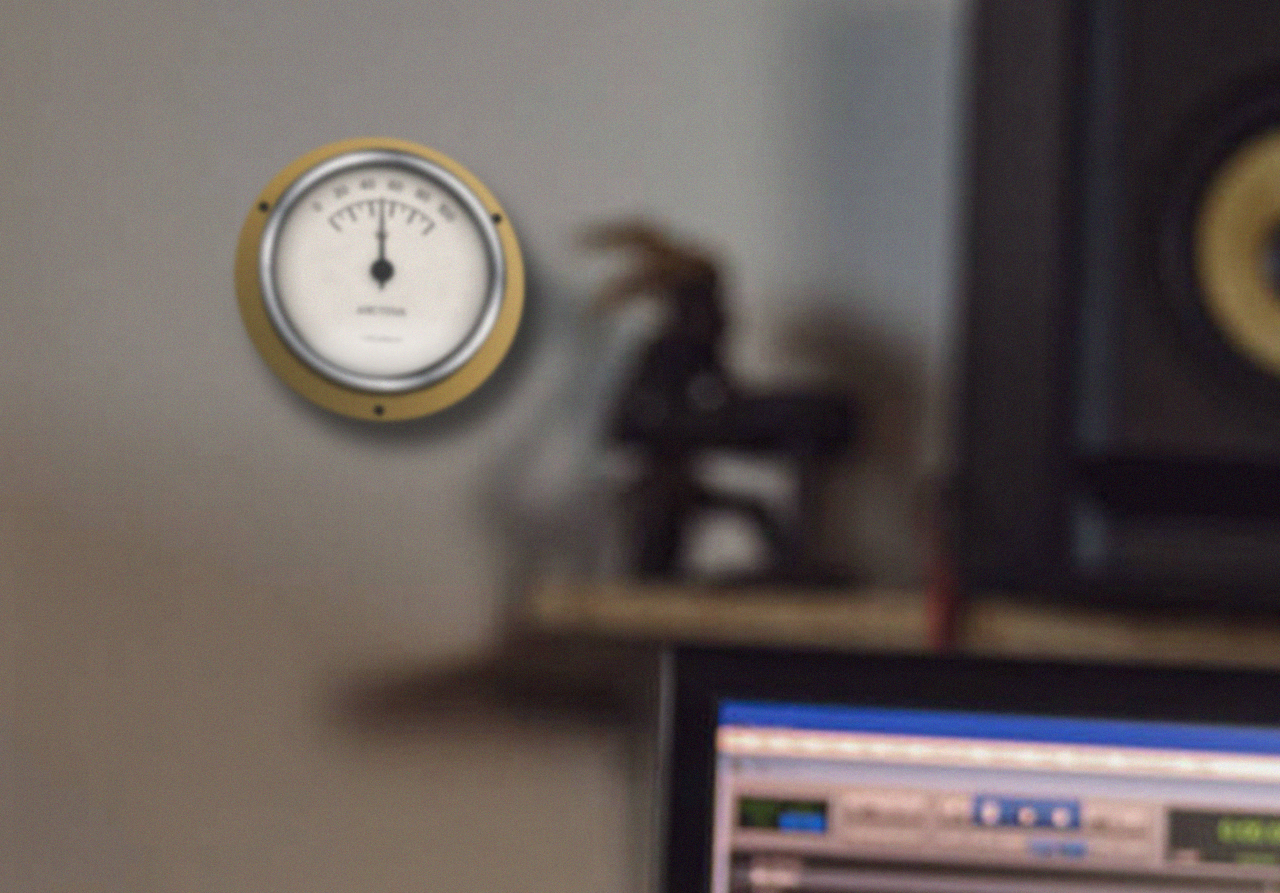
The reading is 50
